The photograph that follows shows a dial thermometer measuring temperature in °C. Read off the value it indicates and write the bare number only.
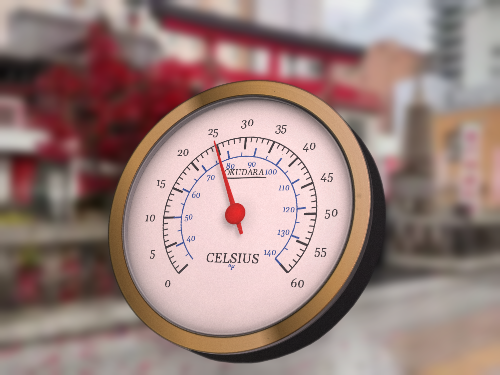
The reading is 25
